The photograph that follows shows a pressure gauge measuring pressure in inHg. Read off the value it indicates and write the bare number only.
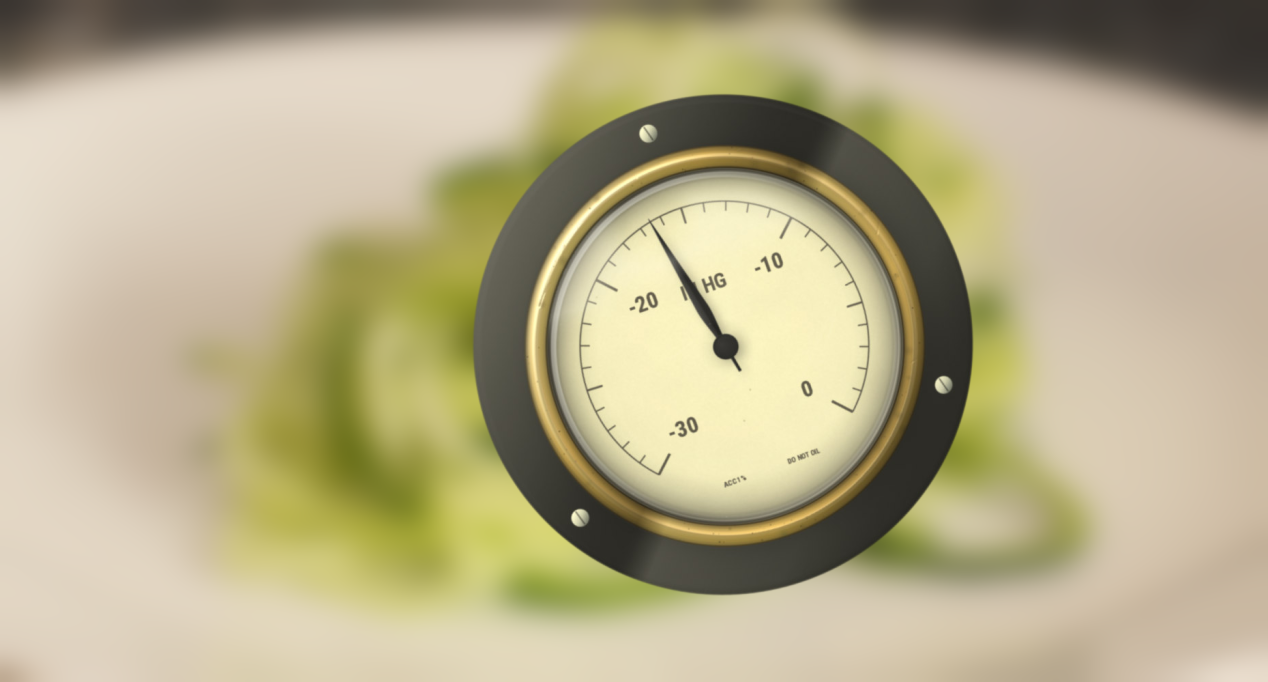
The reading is -16.5
